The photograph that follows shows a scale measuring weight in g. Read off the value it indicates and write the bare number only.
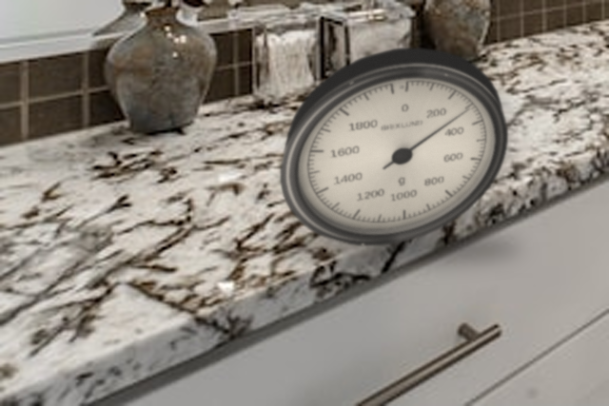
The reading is 300
